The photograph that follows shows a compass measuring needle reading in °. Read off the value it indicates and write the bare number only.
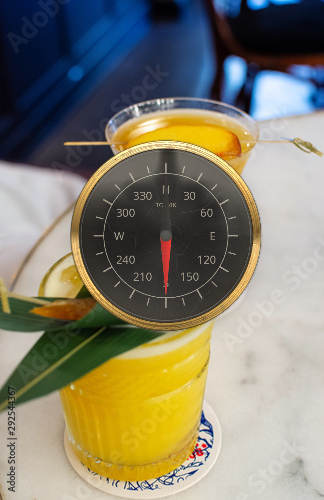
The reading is 180
